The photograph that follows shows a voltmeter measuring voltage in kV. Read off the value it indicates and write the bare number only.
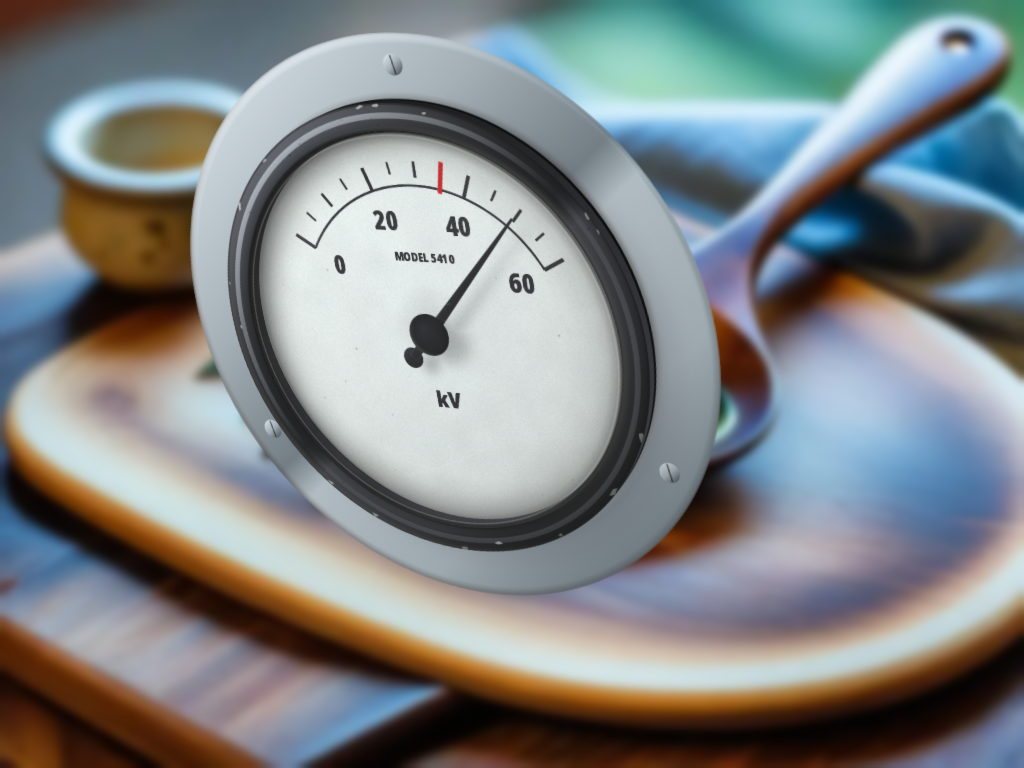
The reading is 50
